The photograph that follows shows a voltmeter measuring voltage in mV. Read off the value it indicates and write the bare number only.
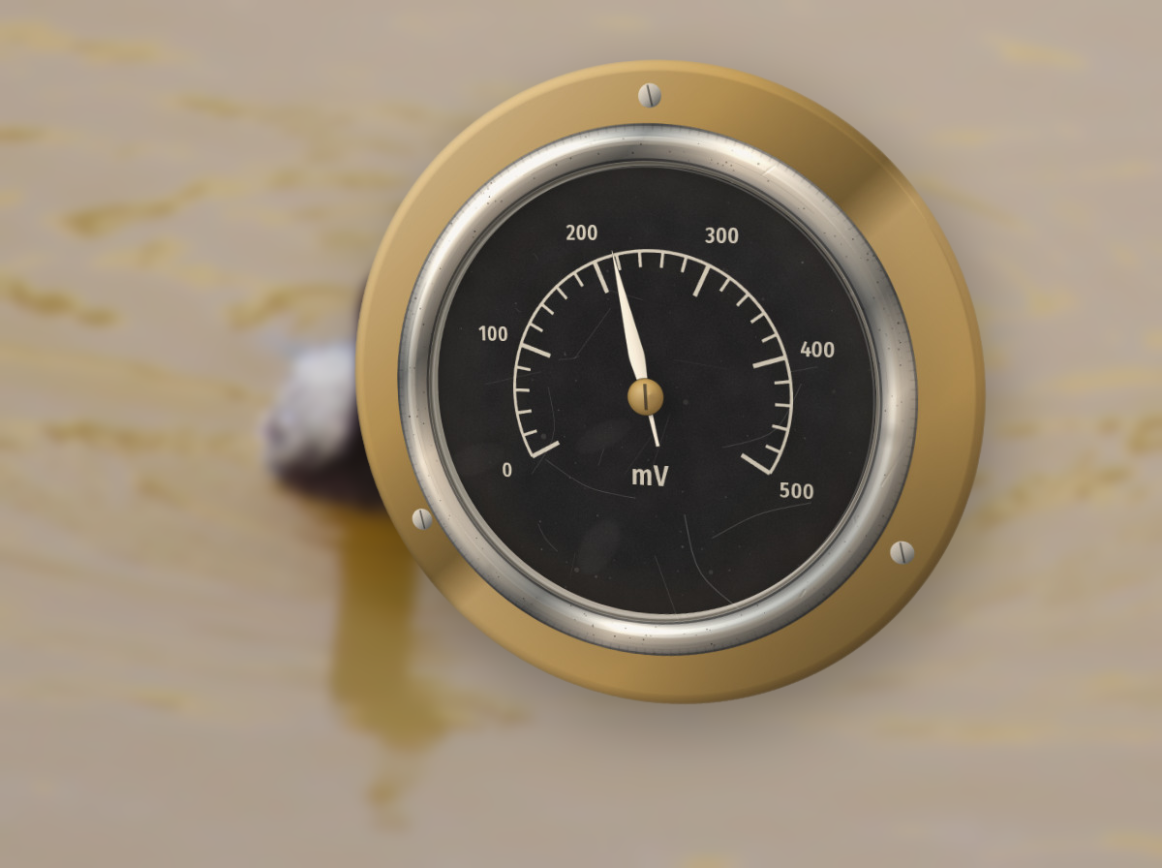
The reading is 220
